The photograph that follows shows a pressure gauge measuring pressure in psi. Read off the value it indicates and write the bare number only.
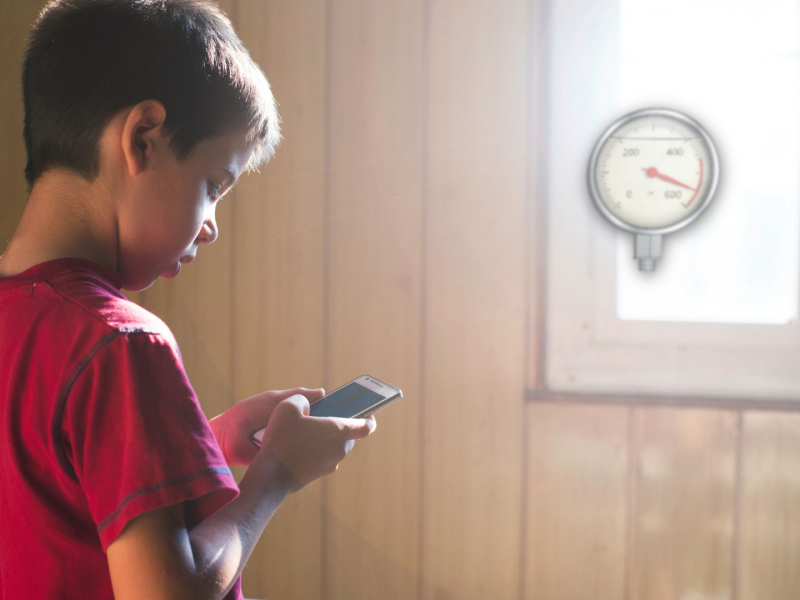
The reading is 550
